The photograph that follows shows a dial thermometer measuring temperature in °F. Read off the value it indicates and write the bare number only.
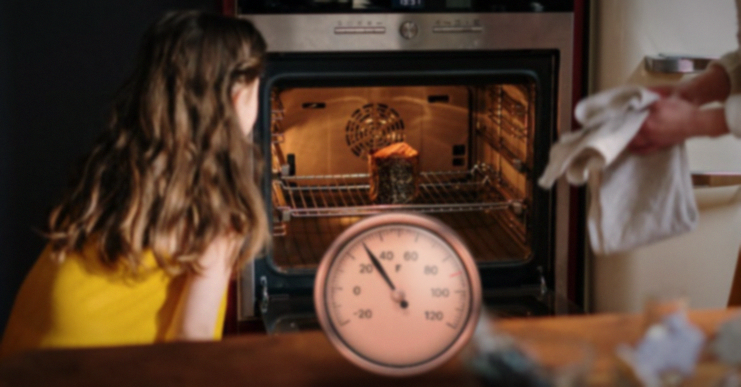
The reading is 30
